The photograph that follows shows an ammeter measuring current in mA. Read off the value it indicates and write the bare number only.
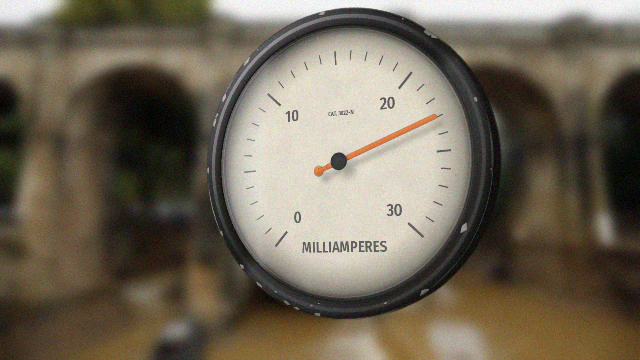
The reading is 23
